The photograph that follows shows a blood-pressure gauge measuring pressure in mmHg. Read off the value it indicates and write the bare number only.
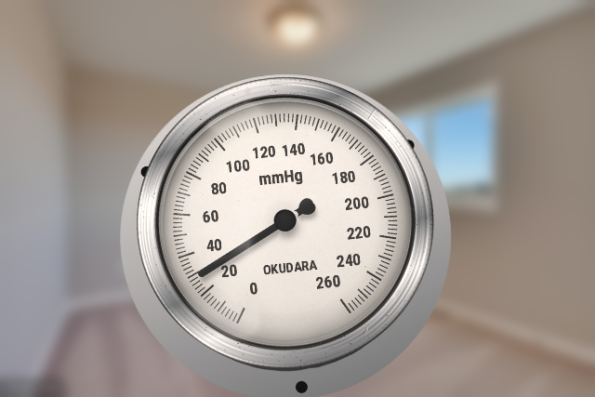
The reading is 28
